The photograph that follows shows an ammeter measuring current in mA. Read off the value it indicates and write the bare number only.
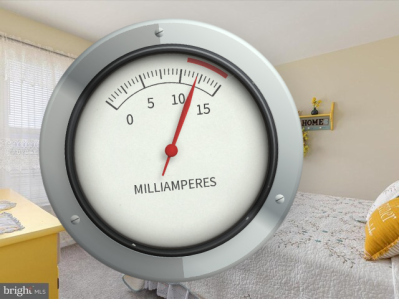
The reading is 12
